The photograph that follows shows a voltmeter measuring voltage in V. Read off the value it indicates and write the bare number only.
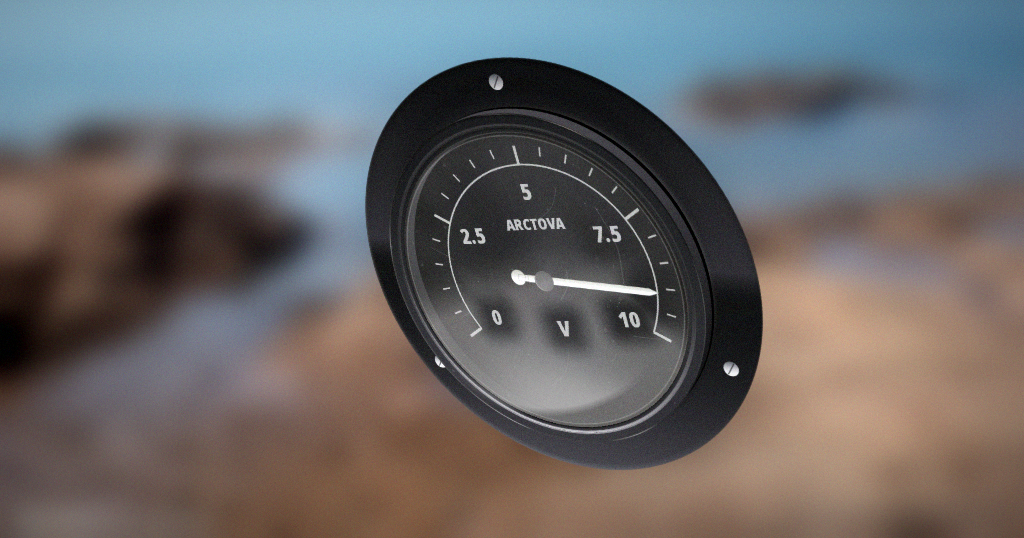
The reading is 9
